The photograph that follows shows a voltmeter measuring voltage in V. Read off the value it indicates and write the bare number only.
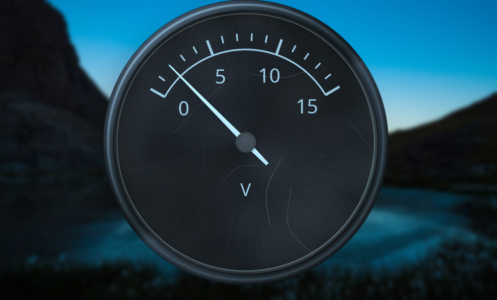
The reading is 2
